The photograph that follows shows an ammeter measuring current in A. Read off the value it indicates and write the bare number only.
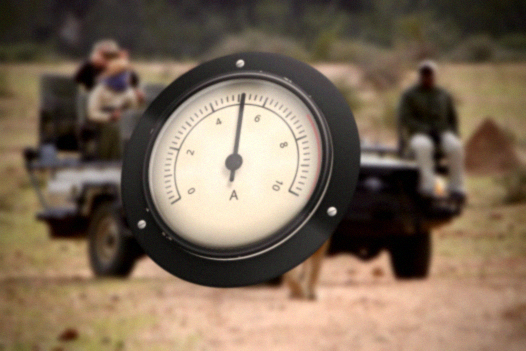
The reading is 5.2
